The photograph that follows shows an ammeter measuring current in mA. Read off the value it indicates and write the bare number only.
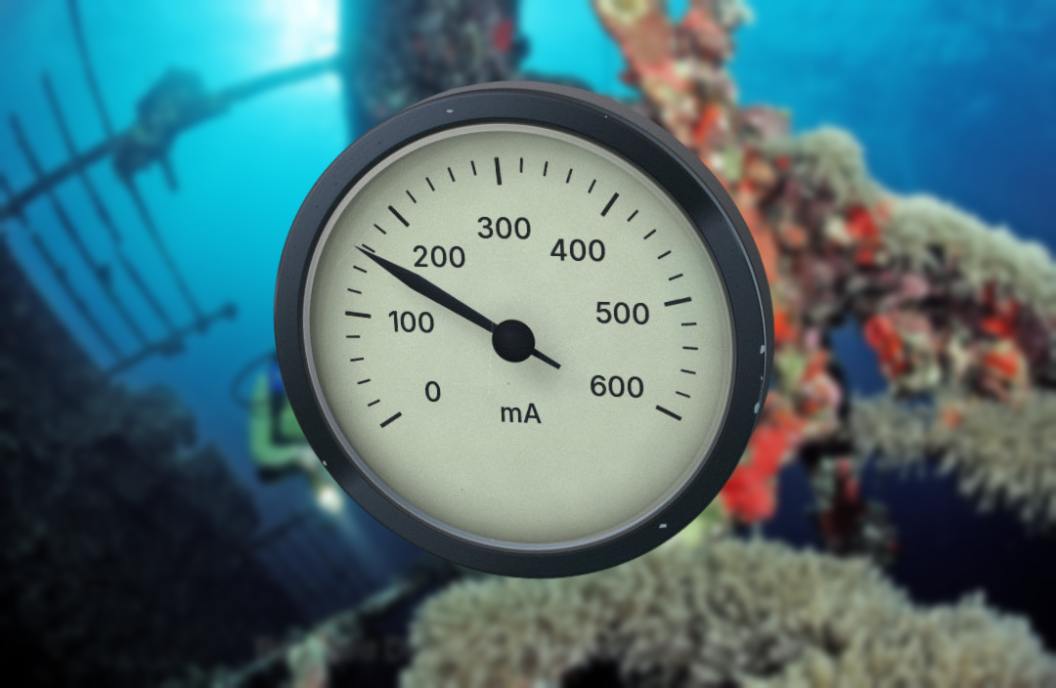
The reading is 160
